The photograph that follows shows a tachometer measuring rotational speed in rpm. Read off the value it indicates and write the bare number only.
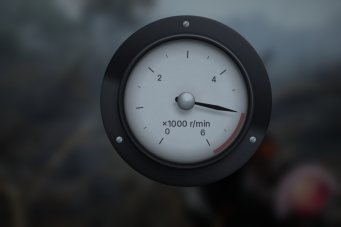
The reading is 5000
